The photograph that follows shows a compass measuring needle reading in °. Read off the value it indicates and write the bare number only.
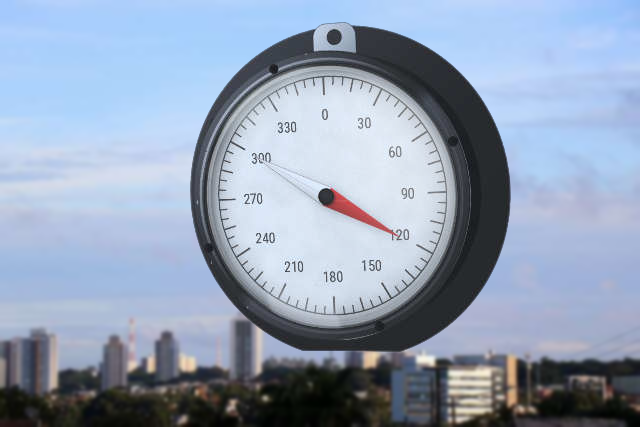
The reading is 120
